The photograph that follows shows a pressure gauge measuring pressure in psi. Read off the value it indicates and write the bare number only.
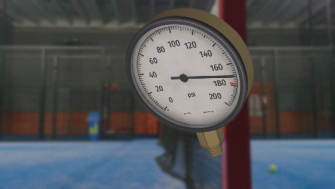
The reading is 170
